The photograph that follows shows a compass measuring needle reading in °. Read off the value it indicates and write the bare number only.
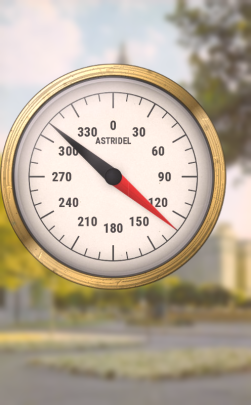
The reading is 130
